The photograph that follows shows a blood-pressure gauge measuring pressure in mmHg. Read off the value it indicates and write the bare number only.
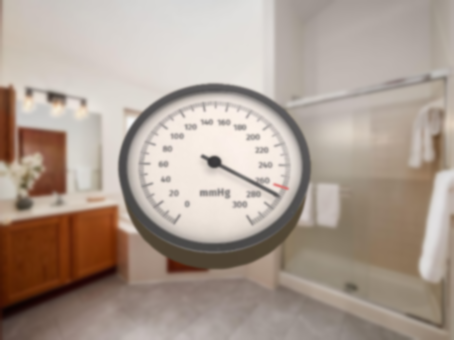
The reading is 270
